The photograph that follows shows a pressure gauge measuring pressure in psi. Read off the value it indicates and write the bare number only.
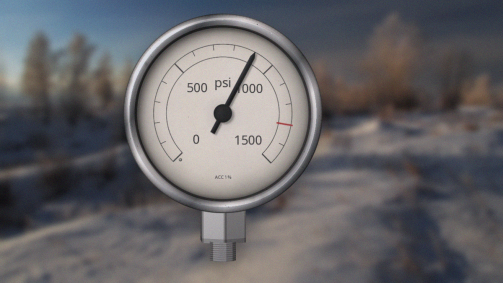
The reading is 900
